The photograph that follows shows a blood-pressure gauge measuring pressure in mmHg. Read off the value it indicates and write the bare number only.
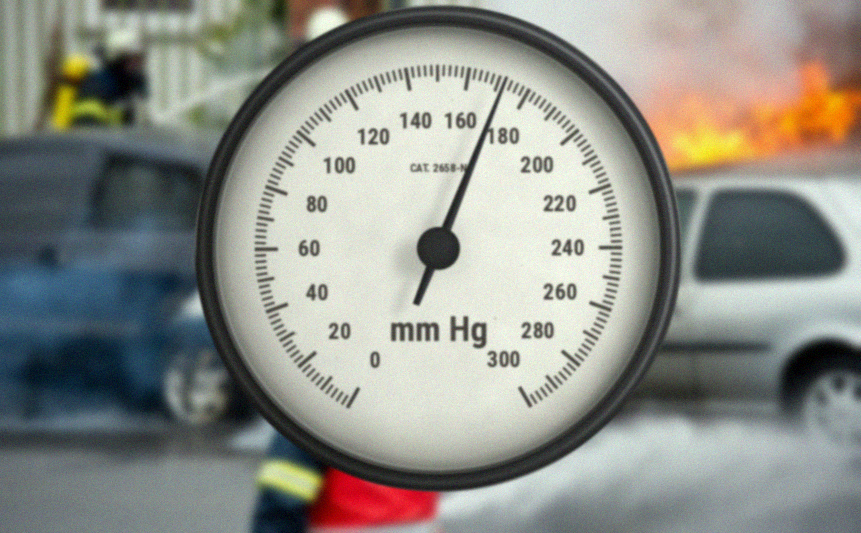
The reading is 172
